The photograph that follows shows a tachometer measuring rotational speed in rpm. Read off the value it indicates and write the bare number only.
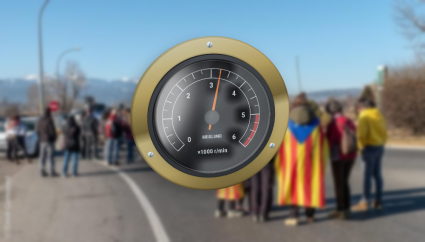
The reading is 3250
